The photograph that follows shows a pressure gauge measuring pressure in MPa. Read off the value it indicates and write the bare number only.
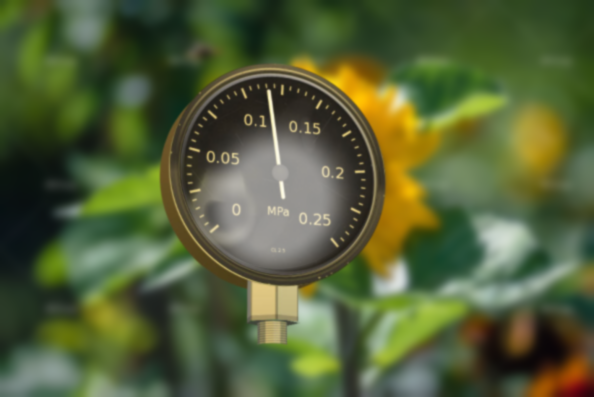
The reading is 0.115
